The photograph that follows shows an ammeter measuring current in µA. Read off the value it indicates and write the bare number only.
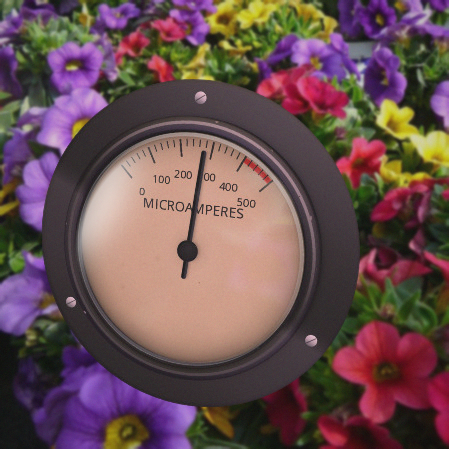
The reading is 280
